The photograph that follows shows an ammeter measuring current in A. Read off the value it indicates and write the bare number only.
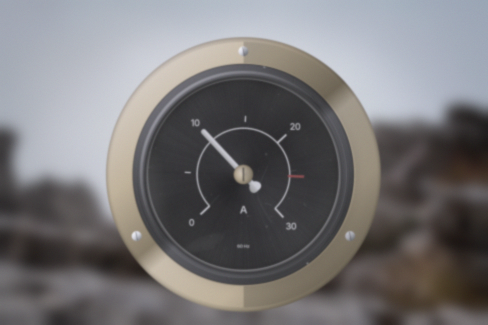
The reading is 10
